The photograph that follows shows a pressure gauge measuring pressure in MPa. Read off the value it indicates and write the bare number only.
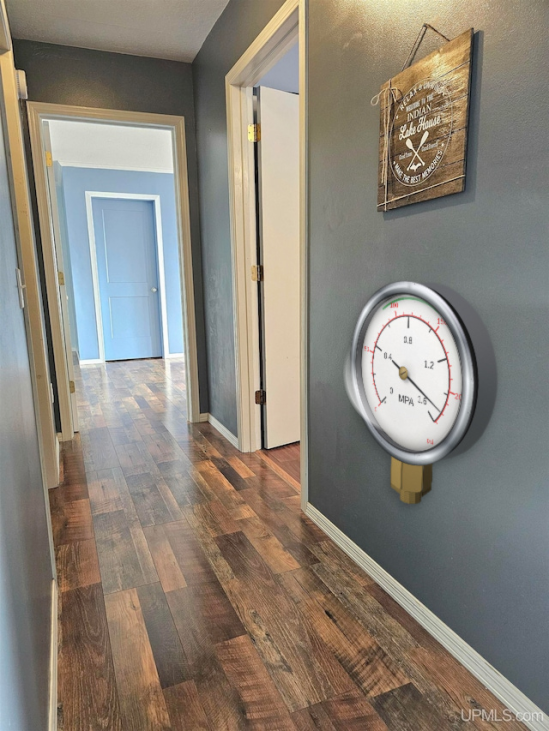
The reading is 1.5
